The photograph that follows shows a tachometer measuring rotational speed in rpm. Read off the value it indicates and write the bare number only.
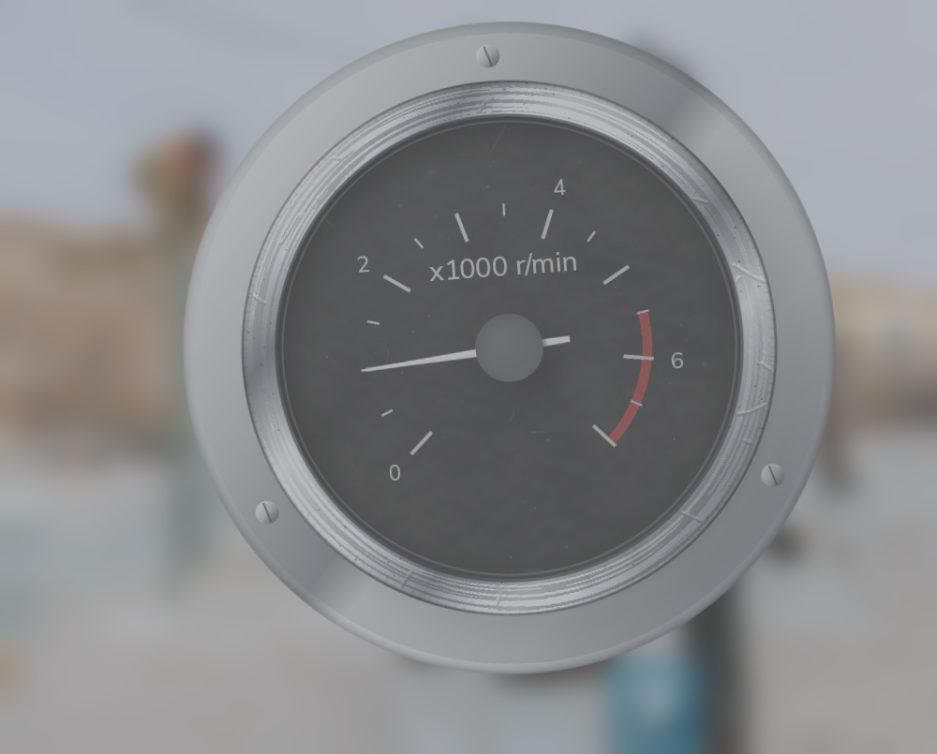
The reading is 1000
